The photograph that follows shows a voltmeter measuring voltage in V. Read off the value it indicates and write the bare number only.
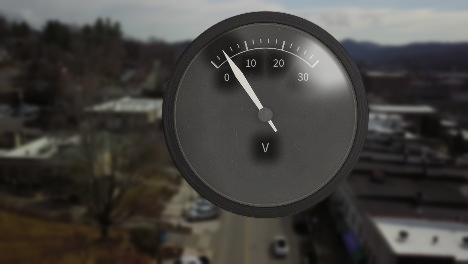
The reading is 4
